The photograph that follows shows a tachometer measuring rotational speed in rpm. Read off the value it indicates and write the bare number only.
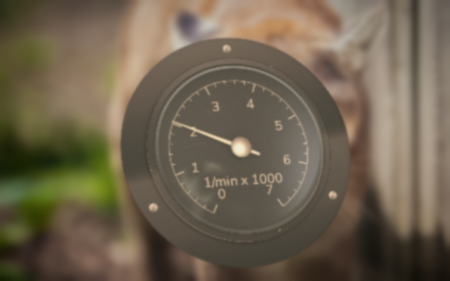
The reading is 2000
